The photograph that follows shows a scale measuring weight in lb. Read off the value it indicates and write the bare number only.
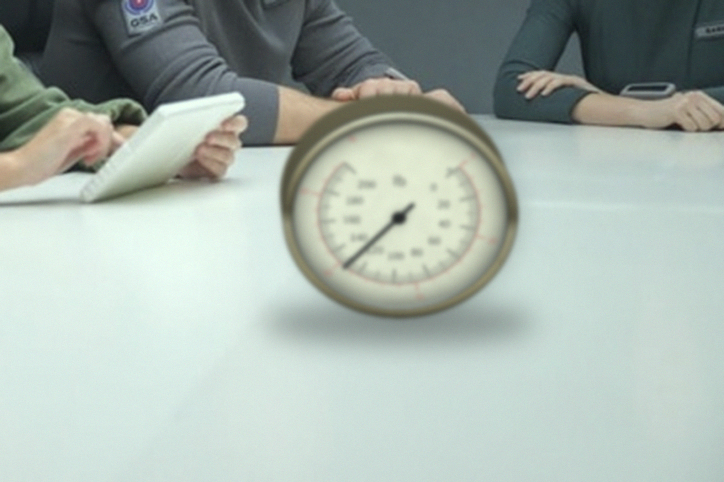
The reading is 130
